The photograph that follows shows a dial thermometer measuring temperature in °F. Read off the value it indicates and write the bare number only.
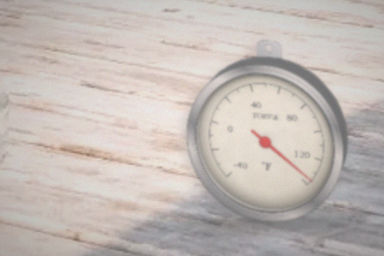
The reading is 135
